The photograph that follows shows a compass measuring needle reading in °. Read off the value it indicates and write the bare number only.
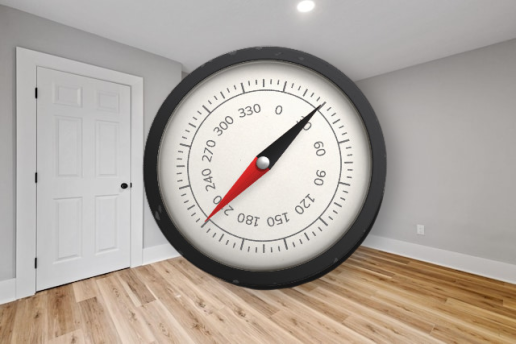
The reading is 210
